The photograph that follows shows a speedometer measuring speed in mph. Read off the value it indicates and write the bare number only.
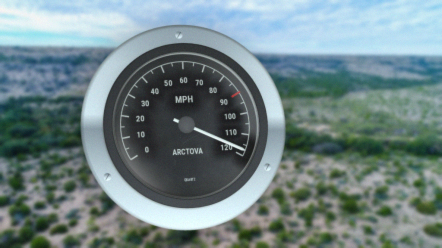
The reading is 117.5
